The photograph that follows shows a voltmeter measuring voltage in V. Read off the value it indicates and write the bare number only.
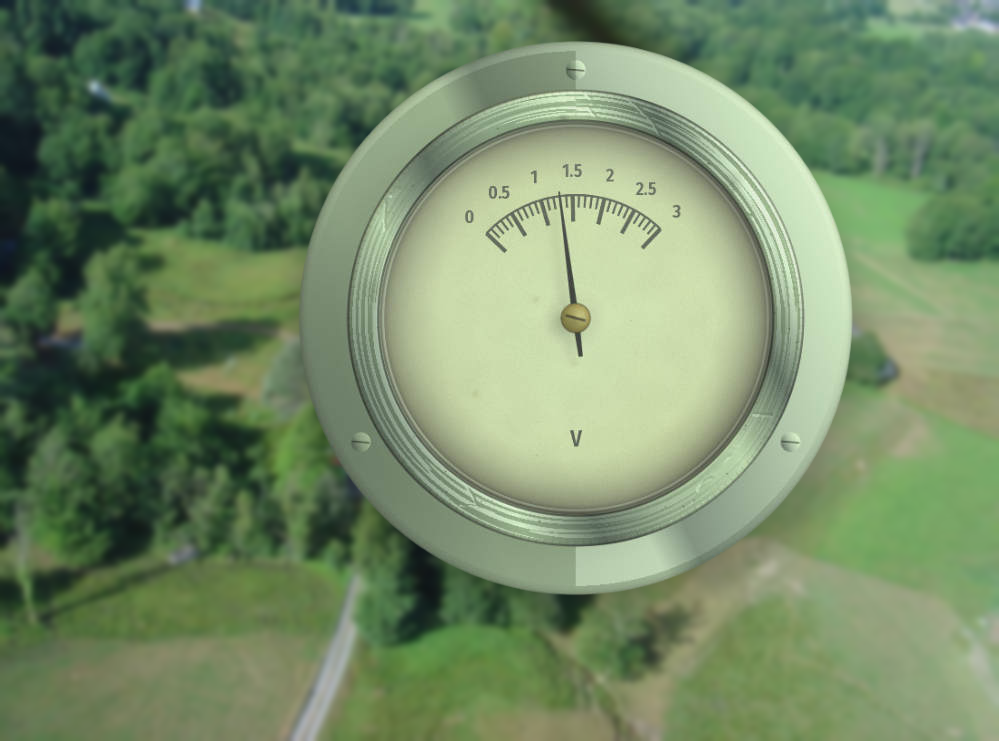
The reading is 1.3
